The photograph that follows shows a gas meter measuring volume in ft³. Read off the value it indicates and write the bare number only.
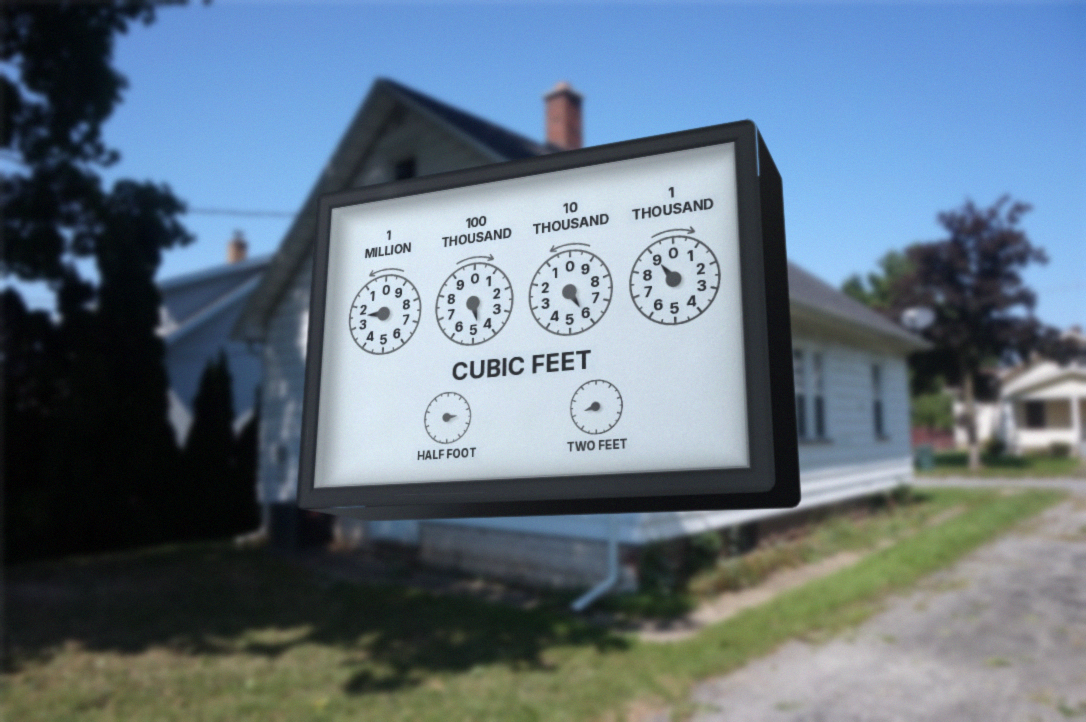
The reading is 245900
